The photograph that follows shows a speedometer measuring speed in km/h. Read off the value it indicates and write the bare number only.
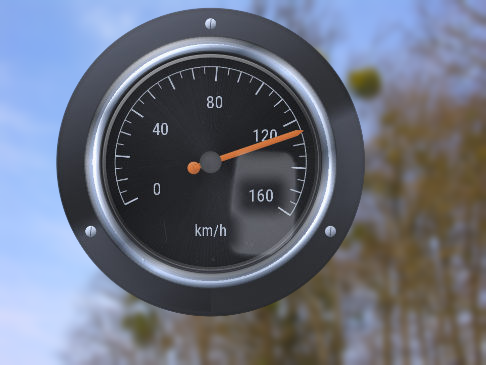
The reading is 125
